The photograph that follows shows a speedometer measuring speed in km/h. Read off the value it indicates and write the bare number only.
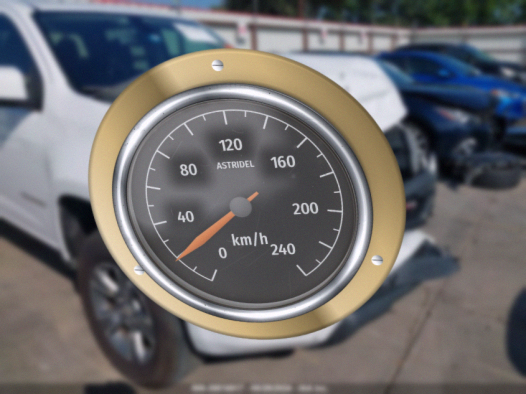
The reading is 20
